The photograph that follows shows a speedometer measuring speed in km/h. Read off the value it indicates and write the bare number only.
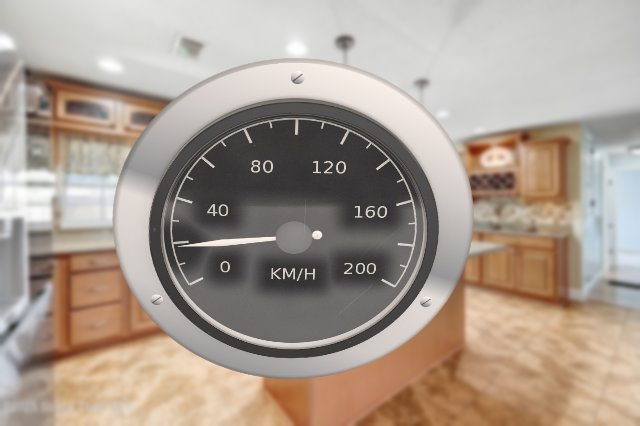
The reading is 20
